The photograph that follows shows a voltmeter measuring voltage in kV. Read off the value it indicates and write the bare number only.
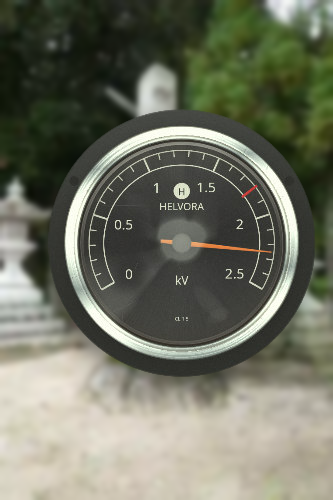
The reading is 2.25
